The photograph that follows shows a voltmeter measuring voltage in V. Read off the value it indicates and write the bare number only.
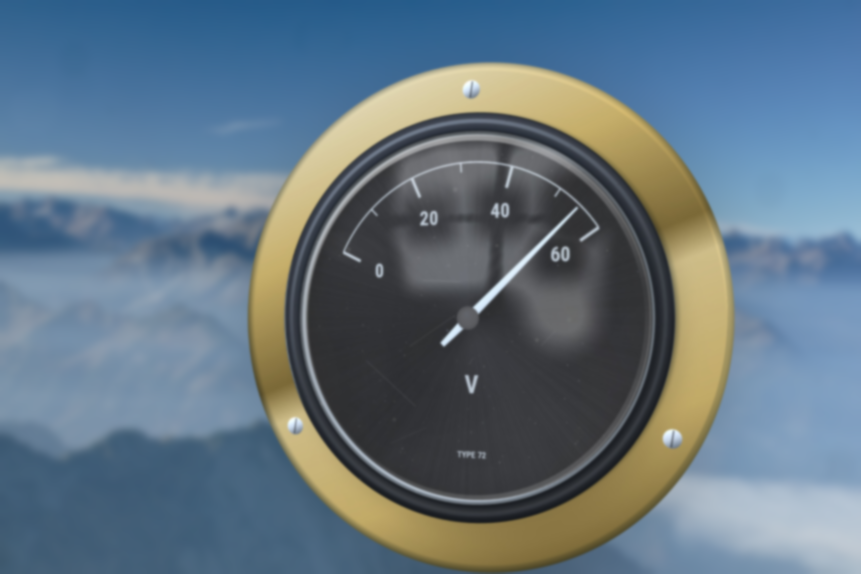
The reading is 55
